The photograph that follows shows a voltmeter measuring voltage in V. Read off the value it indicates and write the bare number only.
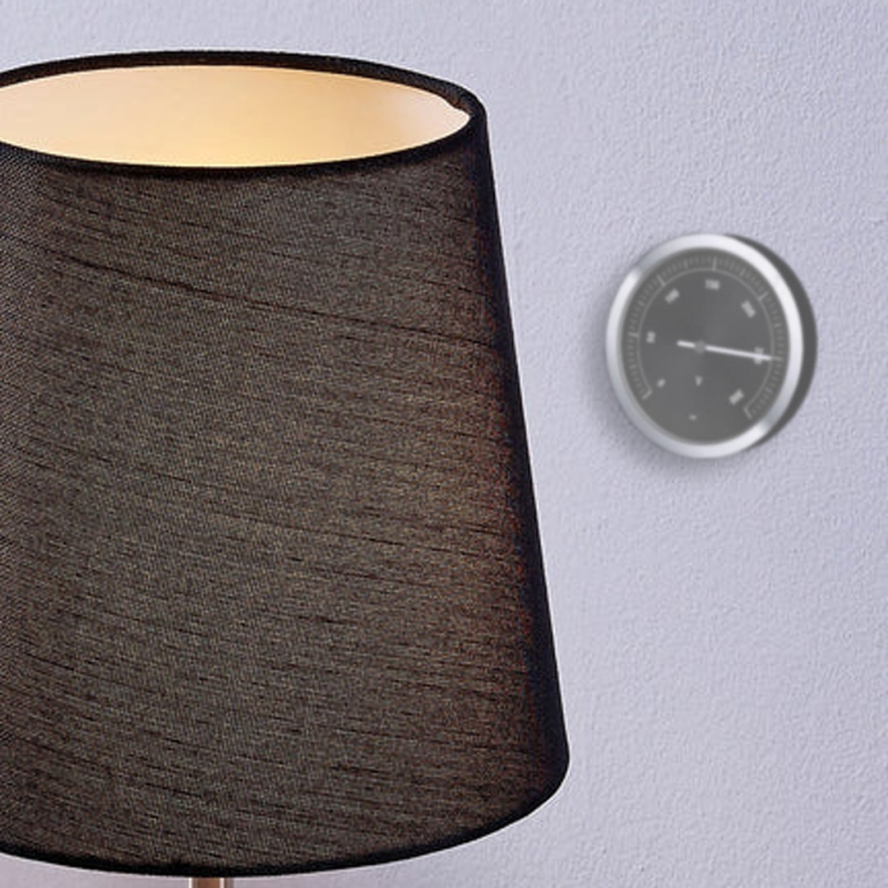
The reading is 250
